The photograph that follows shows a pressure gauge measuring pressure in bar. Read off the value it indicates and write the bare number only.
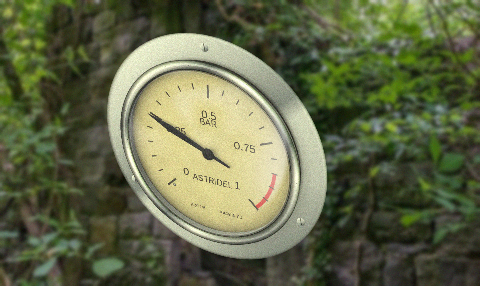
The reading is 0.25
